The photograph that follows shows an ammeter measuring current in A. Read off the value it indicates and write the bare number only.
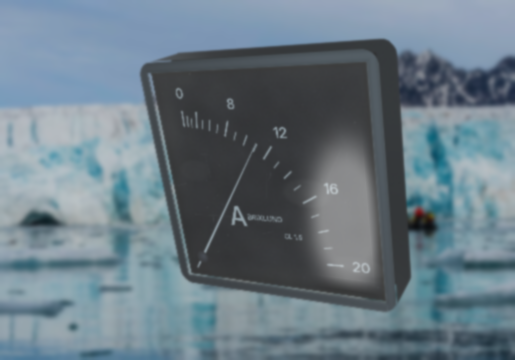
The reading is 11
